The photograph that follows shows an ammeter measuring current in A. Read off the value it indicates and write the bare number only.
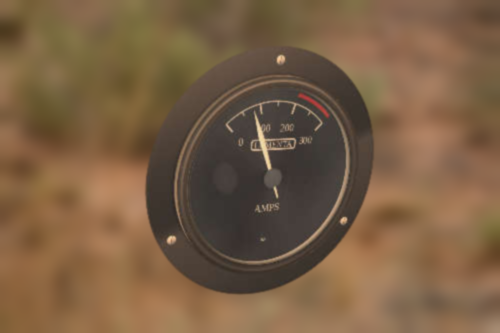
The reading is 75
